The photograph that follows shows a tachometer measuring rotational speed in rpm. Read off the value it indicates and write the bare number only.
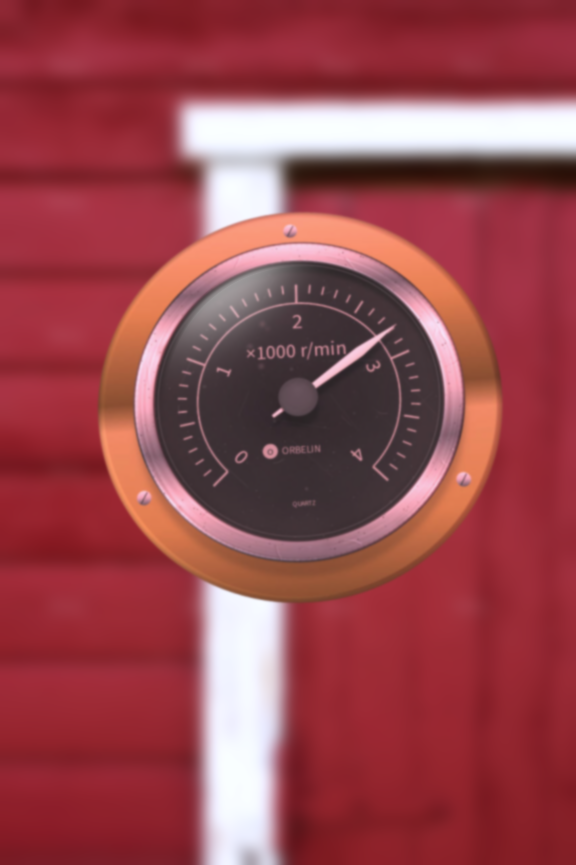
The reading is 2800
